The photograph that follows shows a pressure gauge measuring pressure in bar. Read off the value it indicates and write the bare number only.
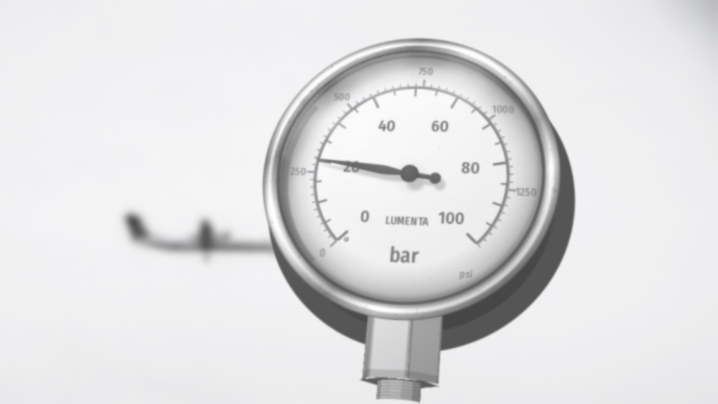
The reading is 20
